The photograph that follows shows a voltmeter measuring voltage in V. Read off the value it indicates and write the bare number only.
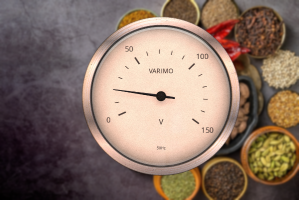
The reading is 20
